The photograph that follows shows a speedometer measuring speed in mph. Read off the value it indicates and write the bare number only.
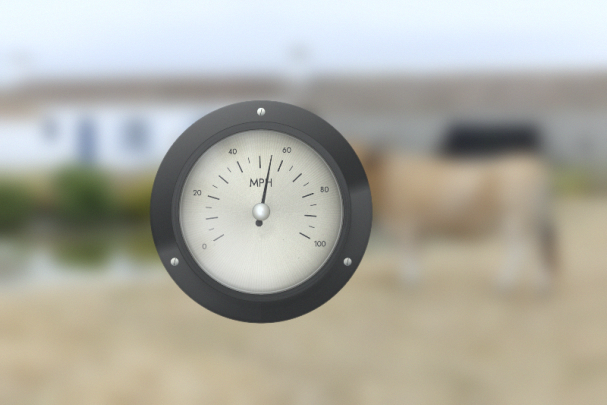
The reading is 55
